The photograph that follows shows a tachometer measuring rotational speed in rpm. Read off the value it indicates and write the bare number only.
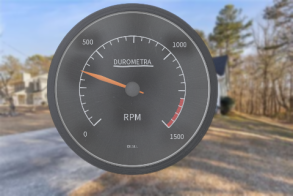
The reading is 350
